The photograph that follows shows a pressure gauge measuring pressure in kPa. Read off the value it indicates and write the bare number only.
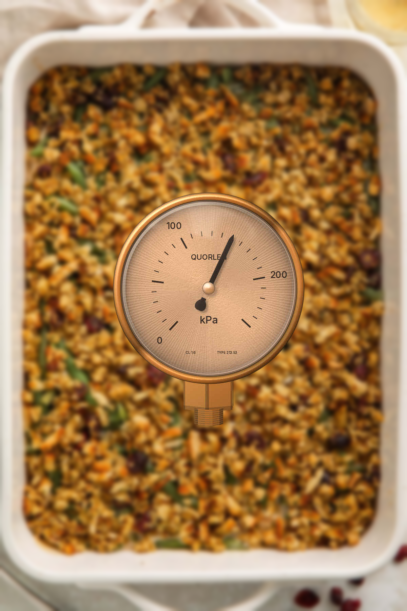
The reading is 150
